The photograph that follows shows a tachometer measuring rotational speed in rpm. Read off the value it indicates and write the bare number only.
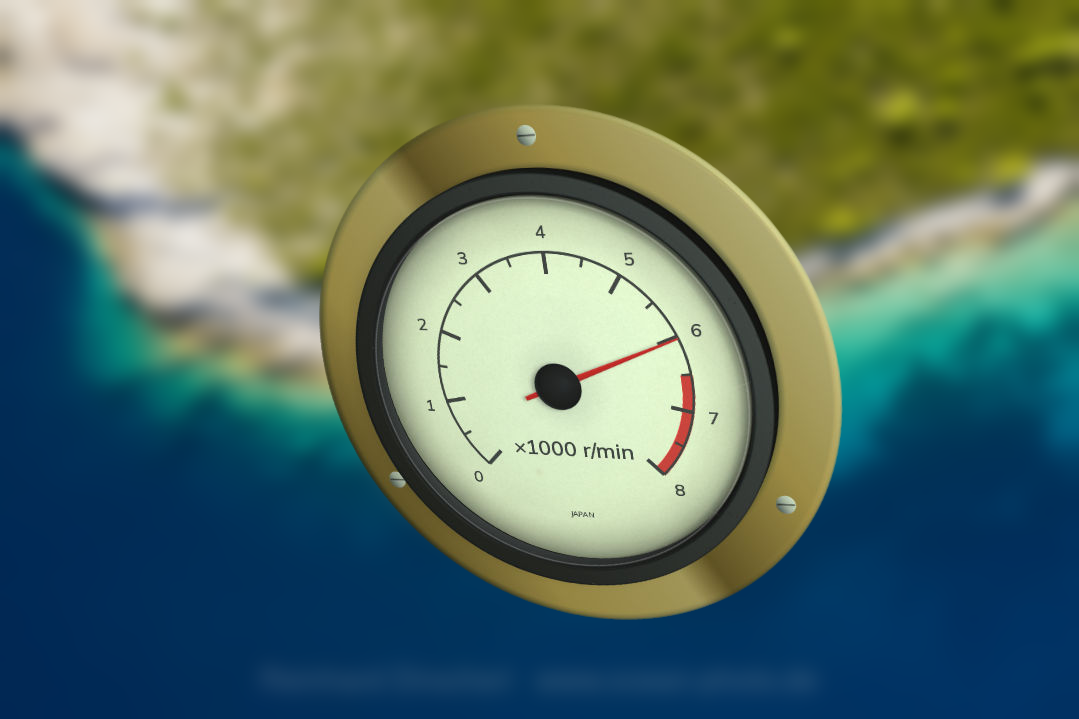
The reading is 6000
